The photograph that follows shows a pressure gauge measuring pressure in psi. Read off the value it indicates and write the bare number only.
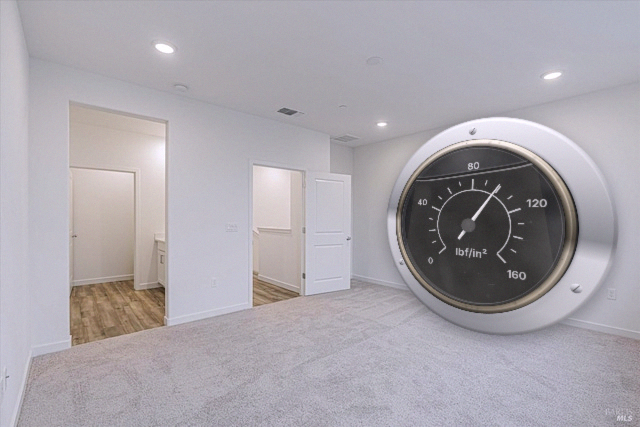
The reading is 100
